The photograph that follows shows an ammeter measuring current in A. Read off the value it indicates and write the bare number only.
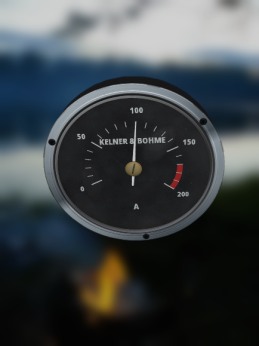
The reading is 100
